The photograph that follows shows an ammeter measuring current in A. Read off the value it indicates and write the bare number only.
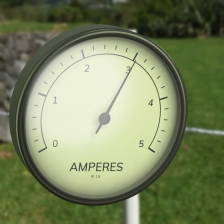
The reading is 3
